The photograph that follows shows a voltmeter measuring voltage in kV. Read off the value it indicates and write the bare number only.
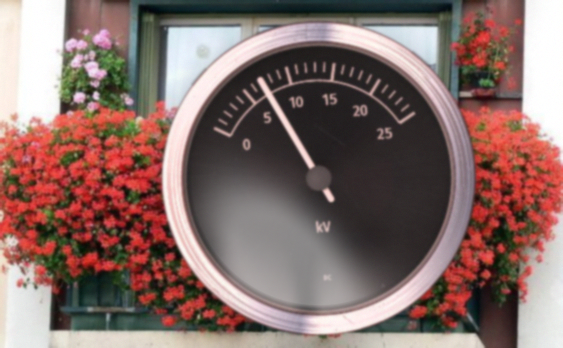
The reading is 7
